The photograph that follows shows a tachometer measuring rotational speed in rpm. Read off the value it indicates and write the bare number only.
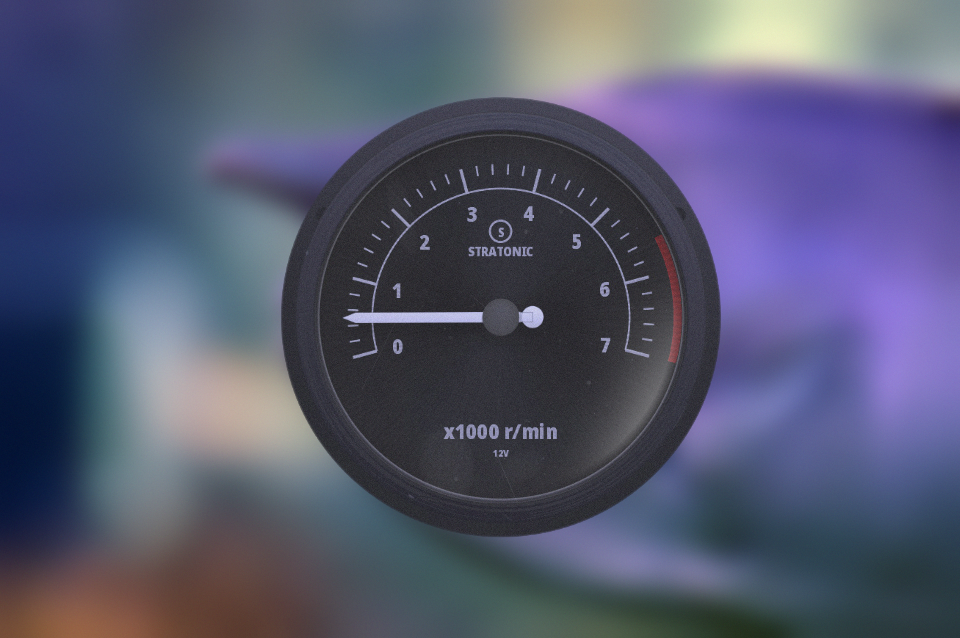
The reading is 500
